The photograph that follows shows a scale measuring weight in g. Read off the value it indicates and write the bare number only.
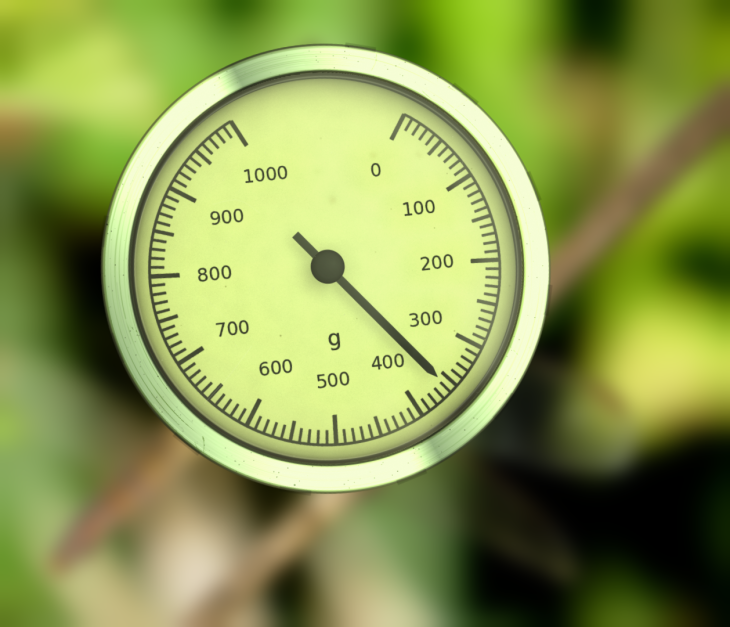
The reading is 360
